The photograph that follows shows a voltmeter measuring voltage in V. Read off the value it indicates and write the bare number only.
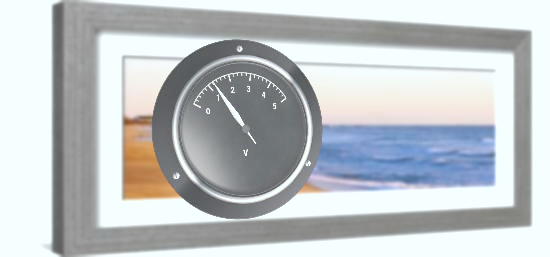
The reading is 1.2
